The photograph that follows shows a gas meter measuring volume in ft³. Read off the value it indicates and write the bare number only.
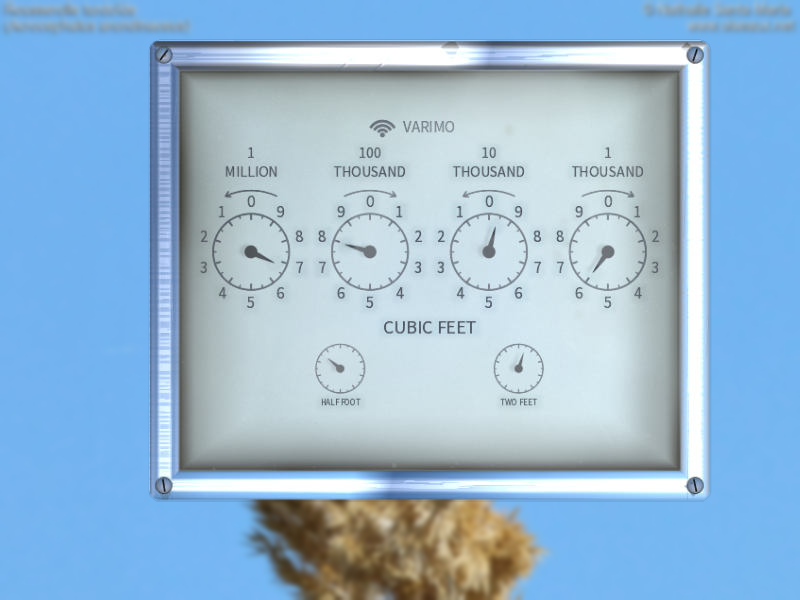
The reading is 679600
